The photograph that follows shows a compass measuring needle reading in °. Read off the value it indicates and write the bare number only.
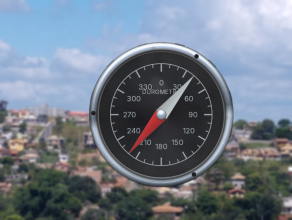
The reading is 220
